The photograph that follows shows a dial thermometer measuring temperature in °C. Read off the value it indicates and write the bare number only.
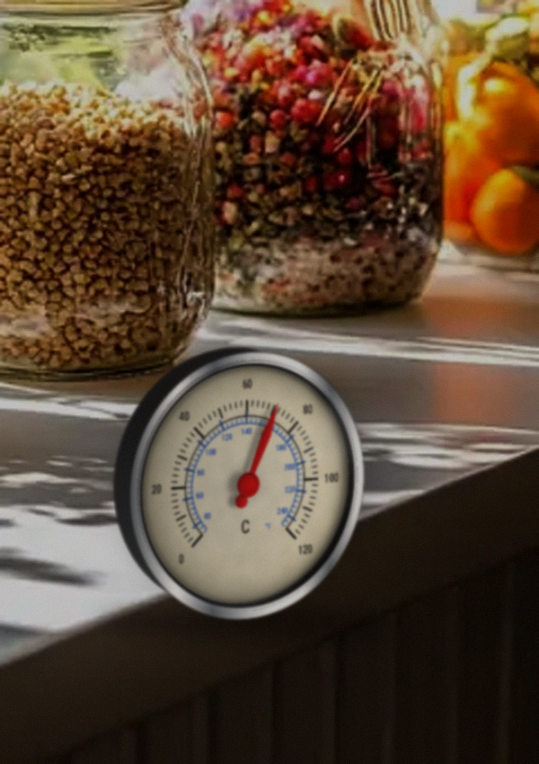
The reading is 70
